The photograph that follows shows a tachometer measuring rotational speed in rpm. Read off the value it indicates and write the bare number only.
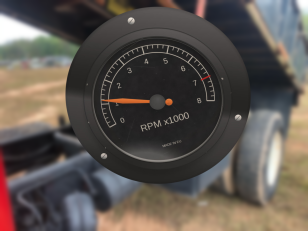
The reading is 1200
